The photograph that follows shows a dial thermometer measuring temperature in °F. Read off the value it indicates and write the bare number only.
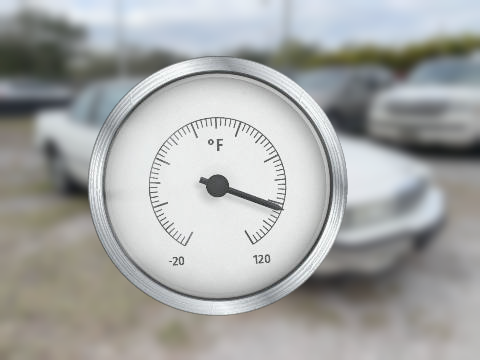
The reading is 102
